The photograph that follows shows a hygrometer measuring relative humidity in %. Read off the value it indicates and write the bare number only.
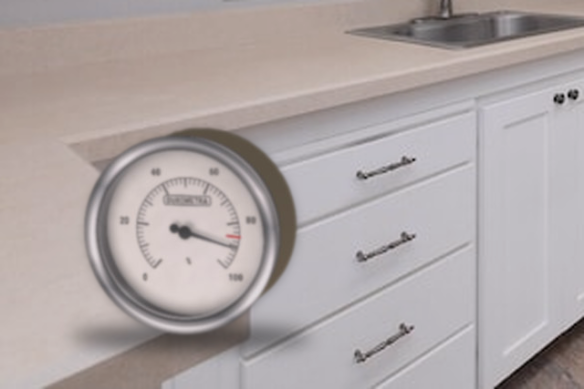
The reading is 90
